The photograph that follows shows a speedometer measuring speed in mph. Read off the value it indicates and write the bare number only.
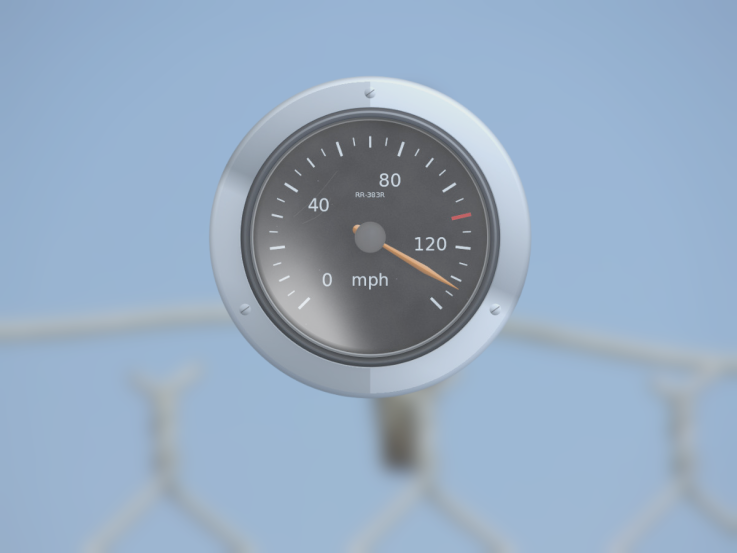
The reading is 132.5
